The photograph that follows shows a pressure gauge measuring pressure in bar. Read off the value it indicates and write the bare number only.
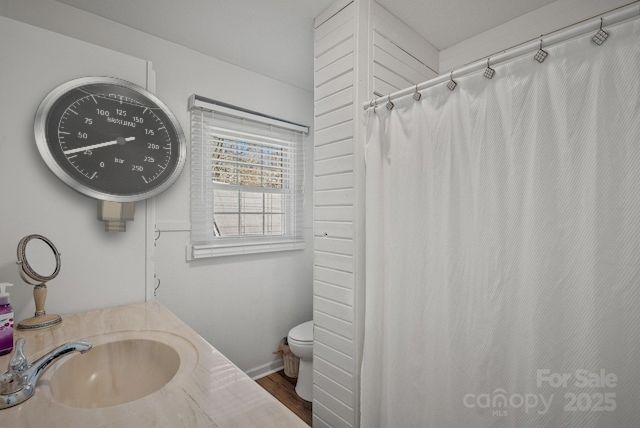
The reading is 30
